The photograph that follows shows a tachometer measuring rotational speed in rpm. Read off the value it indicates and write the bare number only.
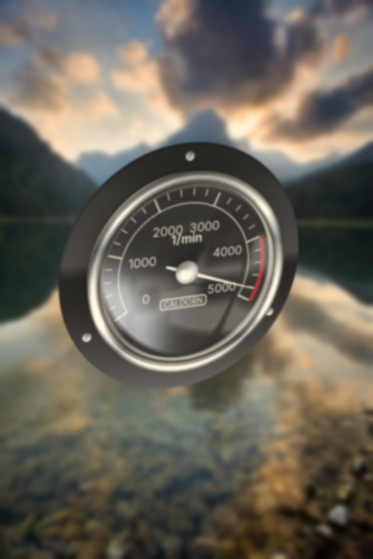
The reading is 4800
